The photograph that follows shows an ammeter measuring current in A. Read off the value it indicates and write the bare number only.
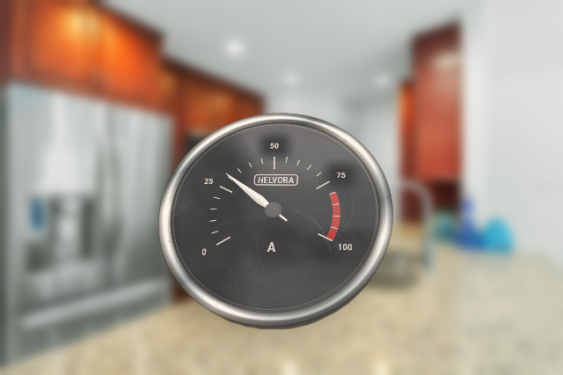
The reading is 30
